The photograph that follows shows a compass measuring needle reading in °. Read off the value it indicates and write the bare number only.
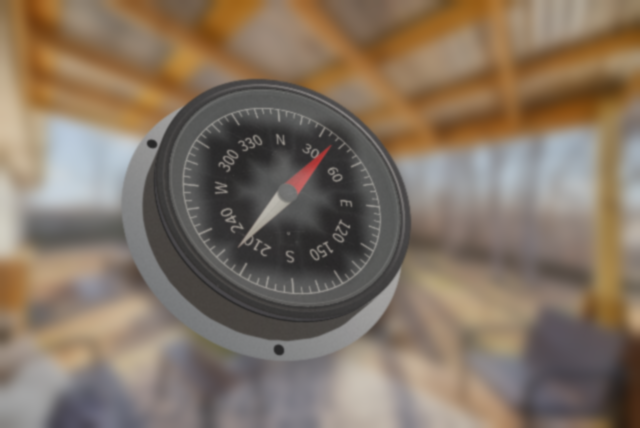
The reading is 40
